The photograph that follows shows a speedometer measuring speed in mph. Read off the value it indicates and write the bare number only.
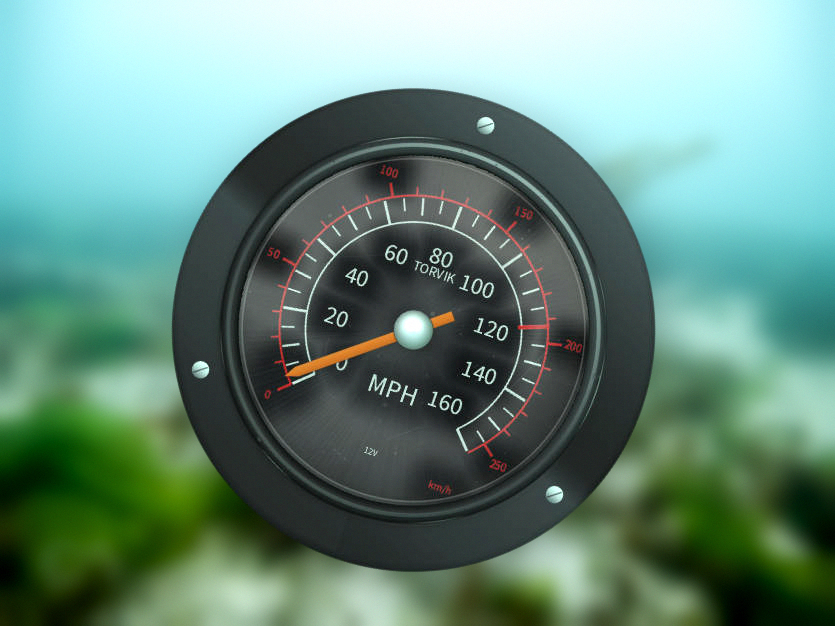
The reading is 2.5
